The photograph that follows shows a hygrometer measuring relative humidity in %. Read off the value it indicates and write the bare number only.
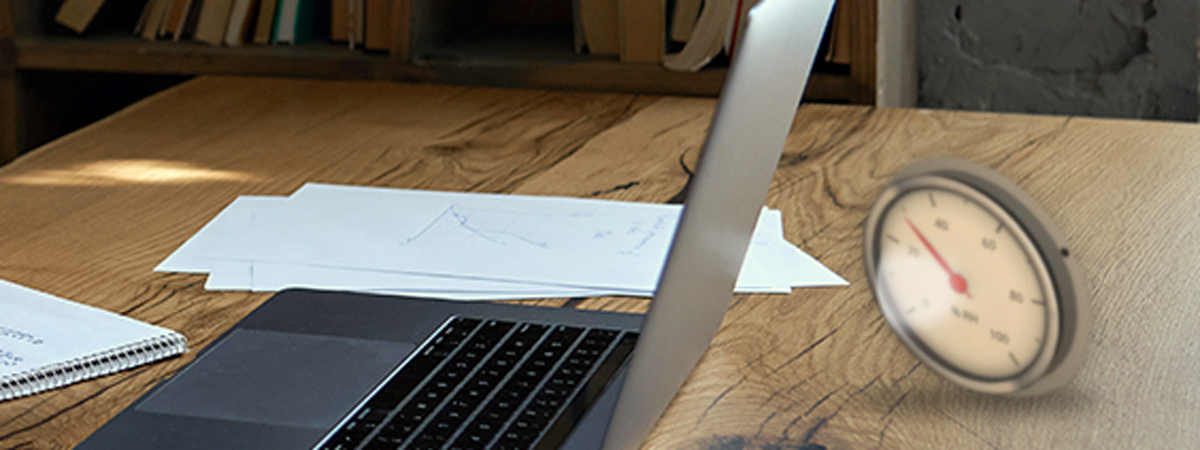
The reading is 30
